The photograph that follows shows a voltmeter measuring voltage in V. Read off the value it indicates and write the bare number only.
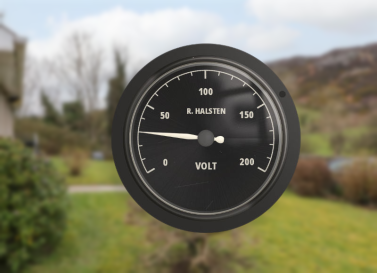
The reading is 30
